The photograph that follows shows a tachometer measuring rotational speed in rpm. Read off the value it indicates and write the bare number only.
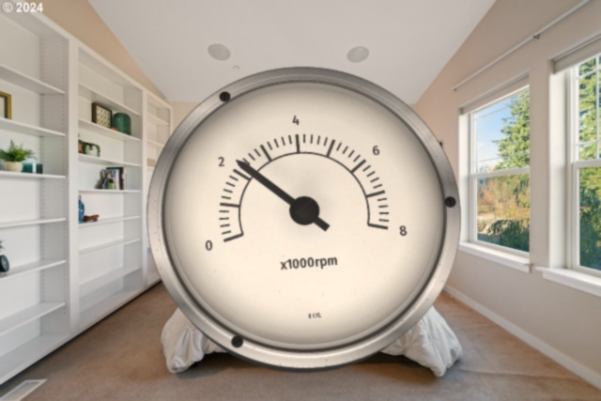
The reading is 2200
